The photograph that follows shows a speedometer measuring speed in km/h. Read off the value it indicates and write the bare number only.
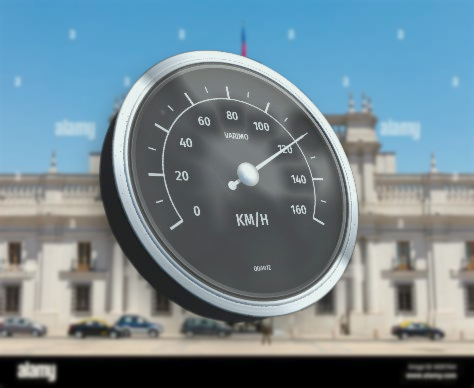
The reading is 120
